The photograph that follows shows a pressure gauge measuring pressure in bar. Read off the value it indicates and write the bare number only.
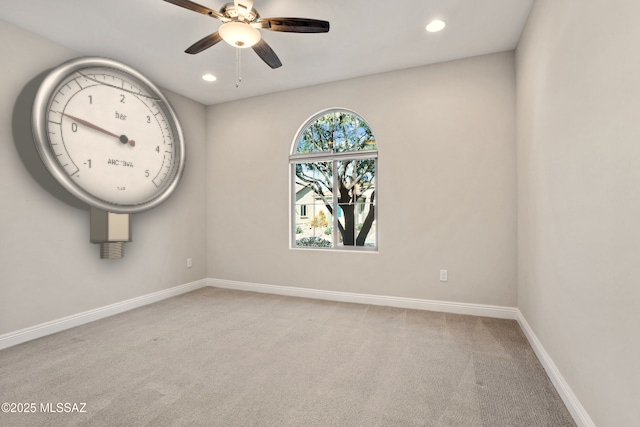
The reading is 0.2
